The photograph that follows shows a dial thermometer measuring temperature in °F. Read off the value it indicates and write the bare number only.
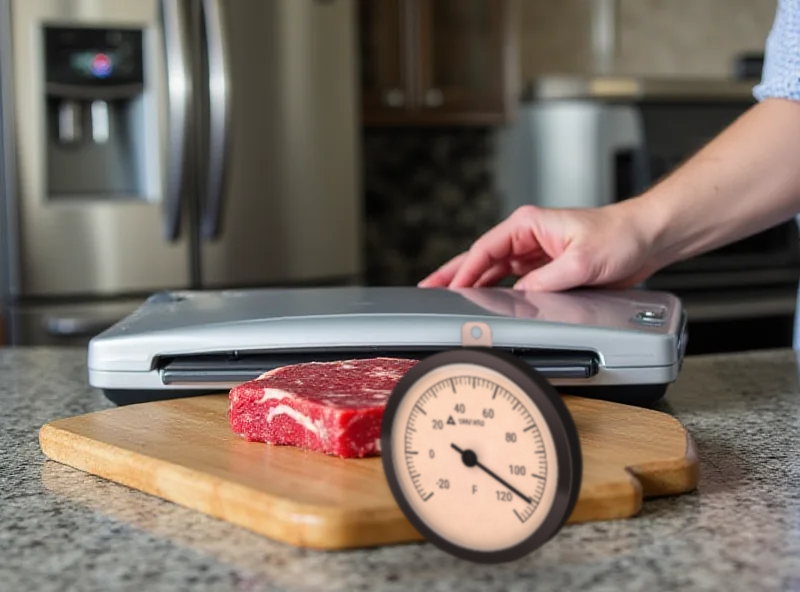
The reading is 110
